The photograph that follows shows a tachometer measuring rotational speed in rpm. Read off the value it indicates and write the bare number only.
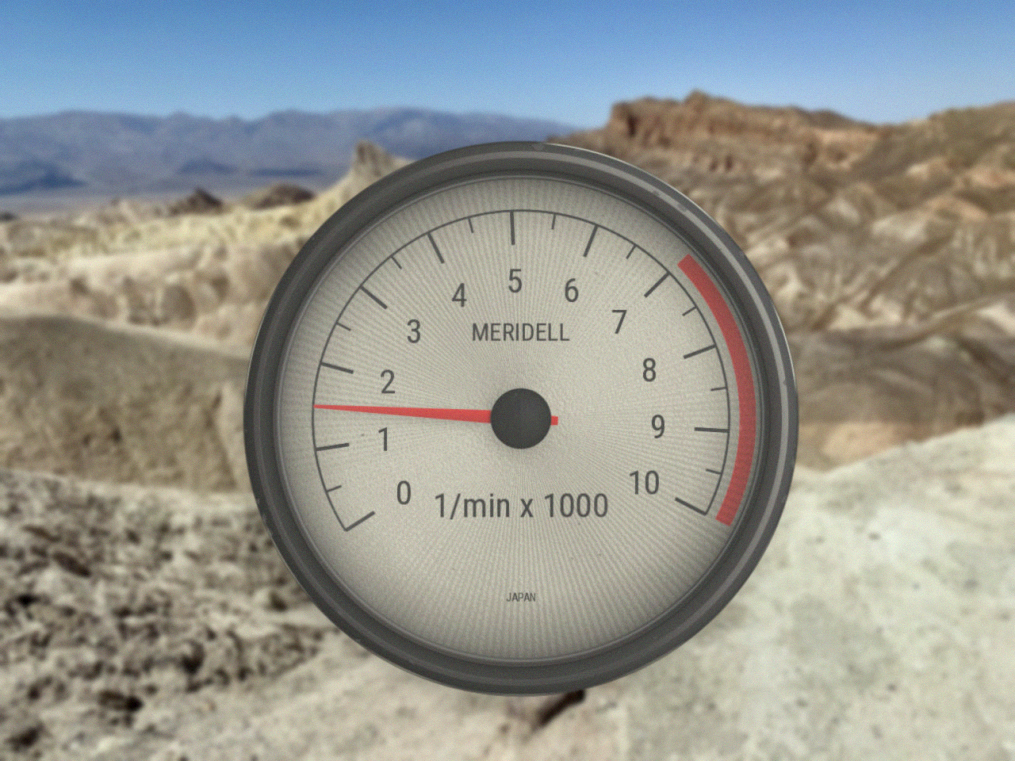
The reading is 1500
